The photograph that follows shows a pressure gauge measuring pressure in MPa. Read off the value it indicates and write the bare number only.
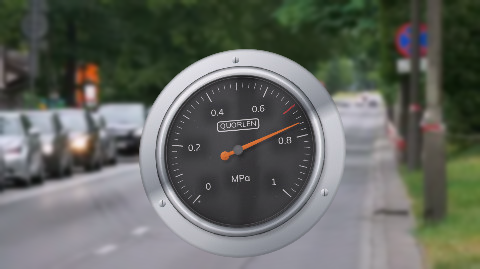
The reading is 0.76
